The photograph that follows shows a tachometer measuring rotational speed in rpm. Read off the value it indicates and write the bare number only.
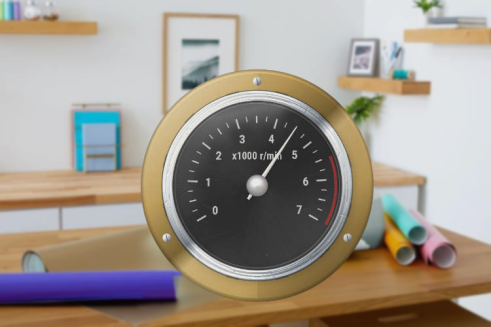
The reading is 4500
